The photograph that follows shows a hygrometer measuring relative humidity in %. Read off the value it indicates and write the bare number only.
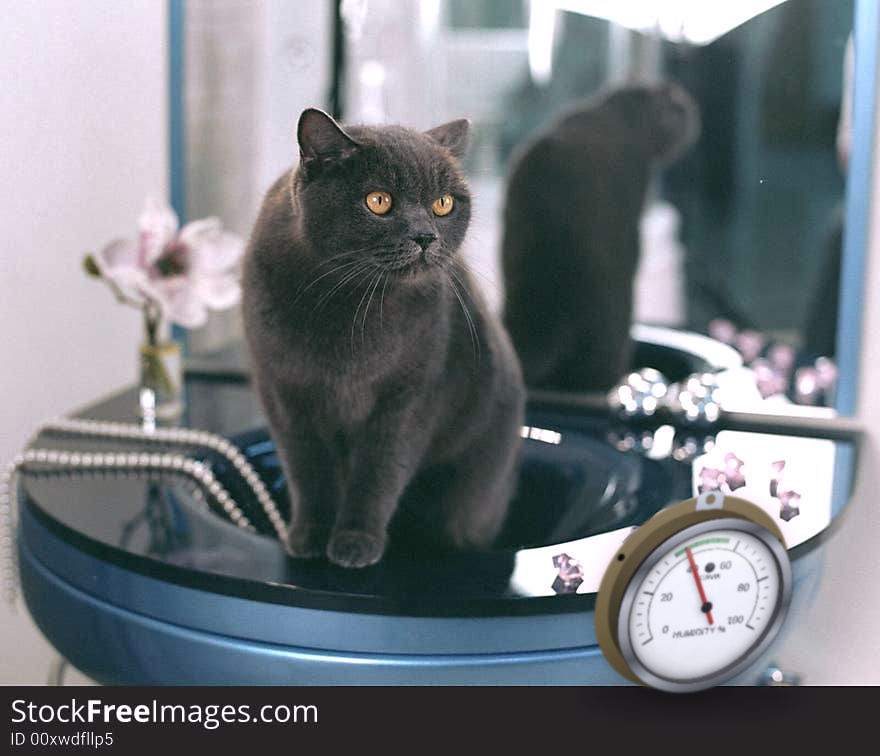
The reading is 40
